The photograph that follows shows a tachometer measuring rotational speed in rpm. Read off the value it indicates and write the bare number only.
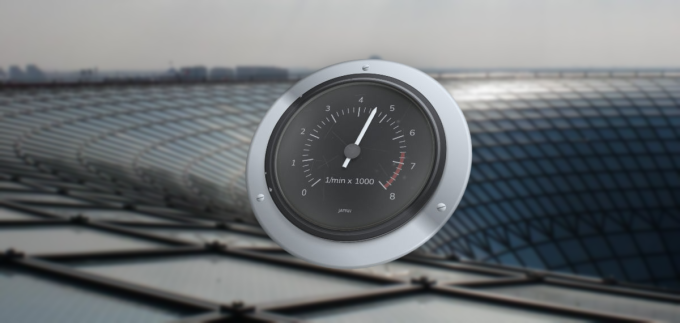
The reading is 4600
